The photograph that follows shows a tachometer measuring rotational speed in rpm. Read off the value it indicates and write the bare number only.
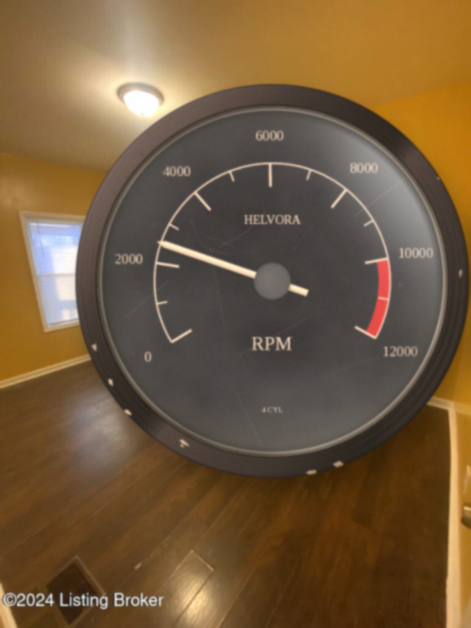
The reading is 2500
